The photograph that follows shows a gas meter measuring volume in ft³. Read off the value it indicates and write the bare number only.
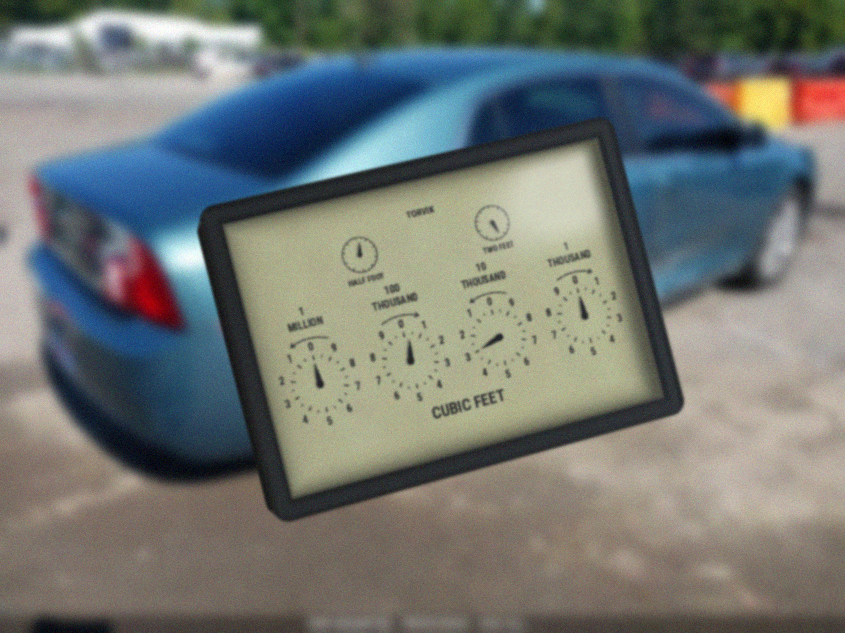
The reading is 3000
